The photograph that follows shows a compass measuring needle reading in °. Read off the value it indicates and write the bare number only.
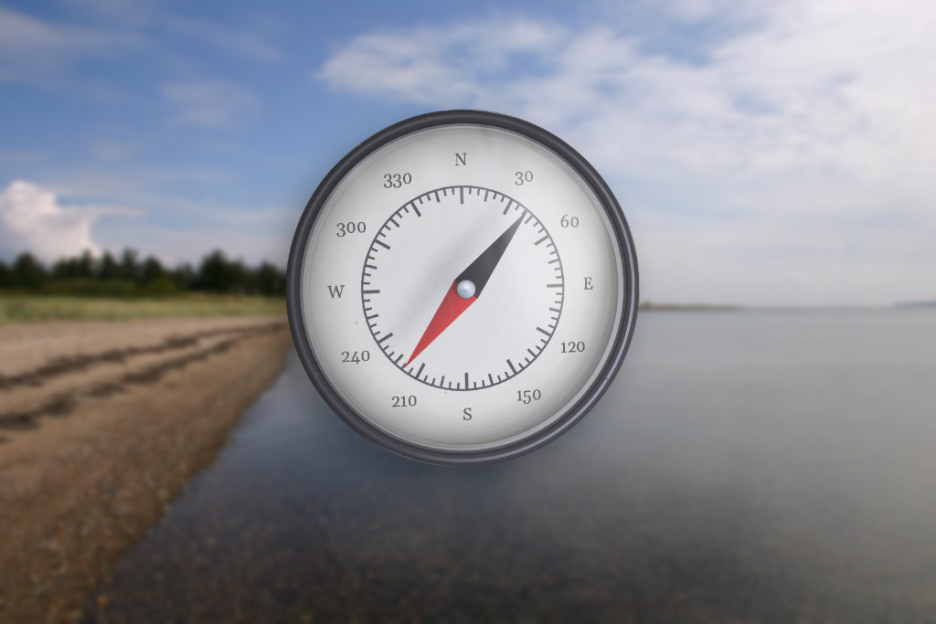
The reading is 220
